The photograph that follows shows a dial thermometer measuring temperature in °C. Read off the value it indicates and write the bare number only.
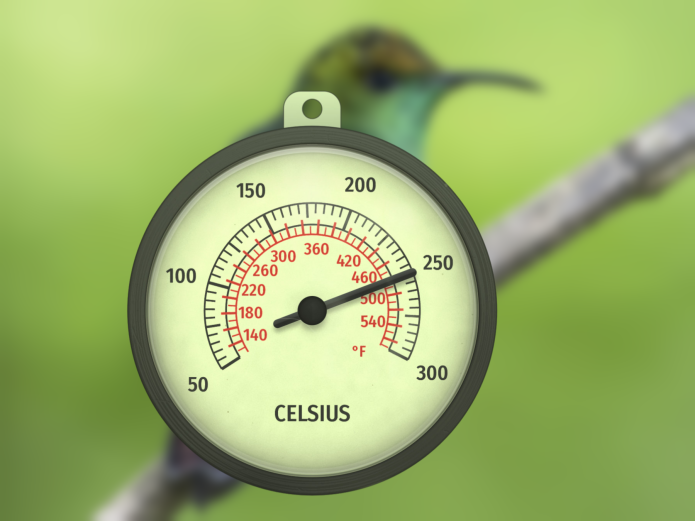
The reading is 250
